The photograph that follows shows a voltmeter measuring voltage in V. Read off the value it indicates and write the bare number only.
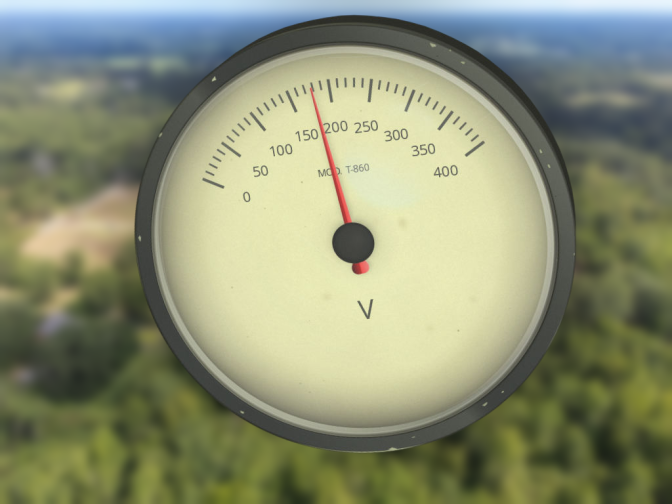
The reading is 180
